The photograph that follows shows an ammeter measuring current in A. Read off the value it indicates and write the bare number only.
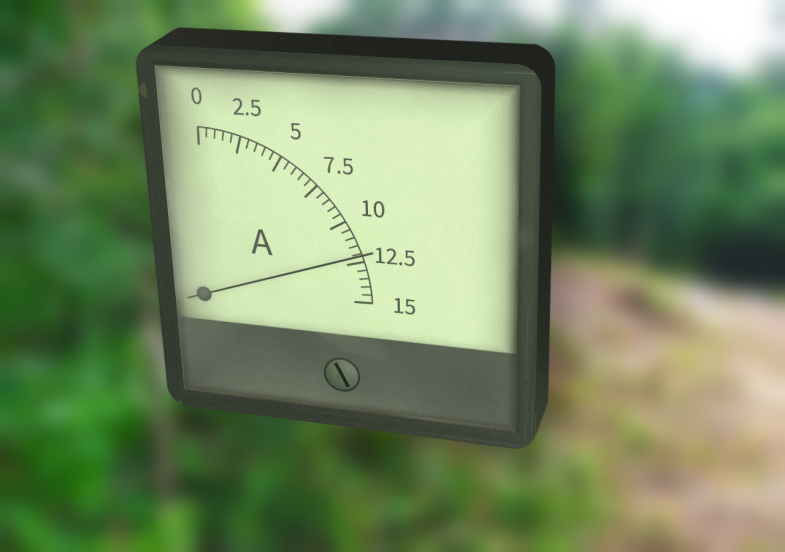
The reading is 12
